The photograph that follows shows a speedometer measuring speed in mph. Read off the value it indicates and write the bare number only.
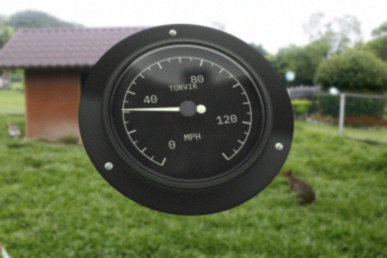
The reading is 30
